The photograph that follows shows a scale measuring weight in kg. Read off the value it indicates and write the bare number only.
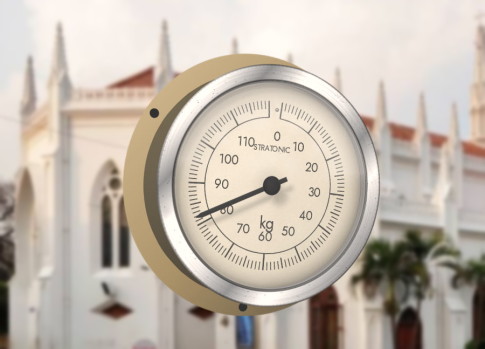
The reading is 82
